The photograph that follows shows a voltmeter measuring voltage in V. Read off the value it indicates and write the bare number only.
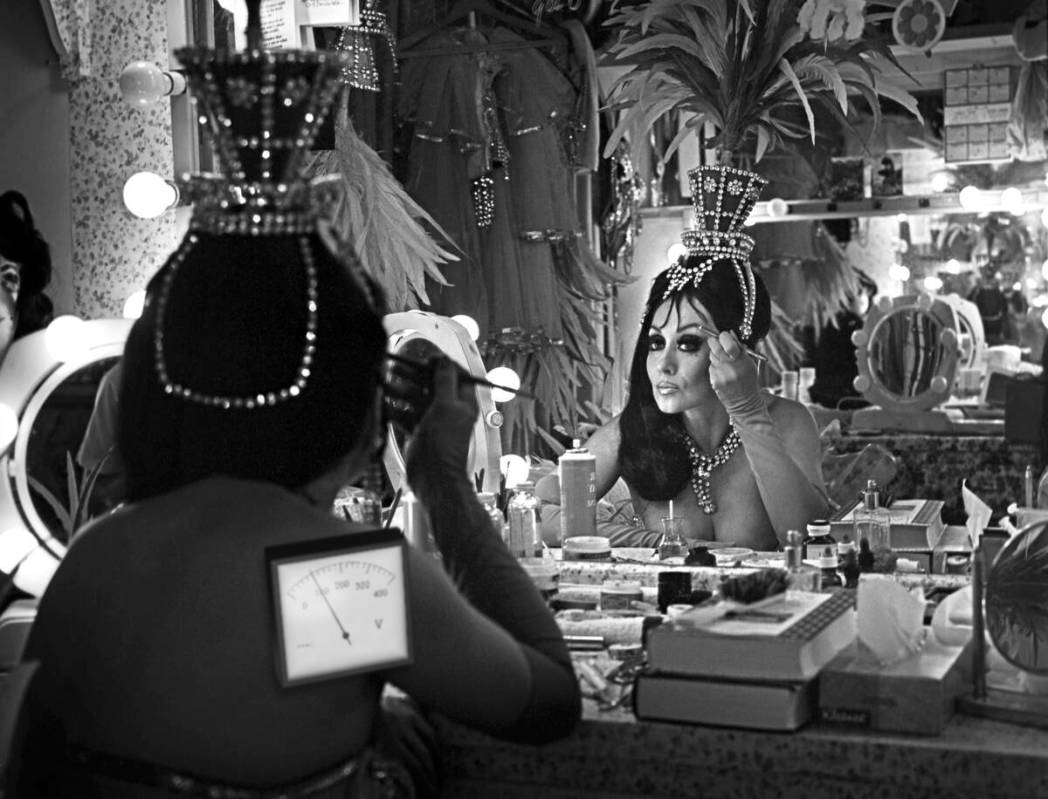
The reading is 100
